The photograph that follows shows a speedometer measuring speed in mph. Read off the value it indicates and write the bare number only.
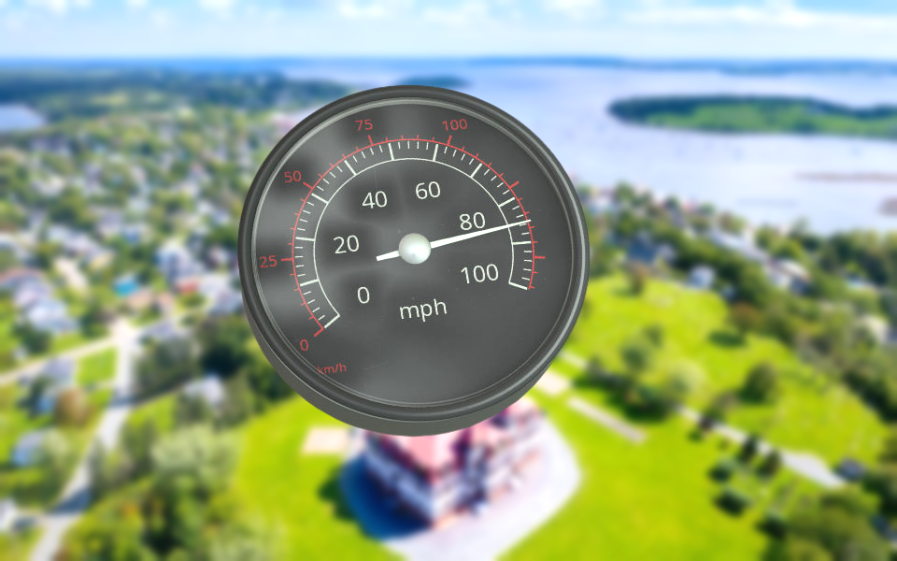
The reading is 86
